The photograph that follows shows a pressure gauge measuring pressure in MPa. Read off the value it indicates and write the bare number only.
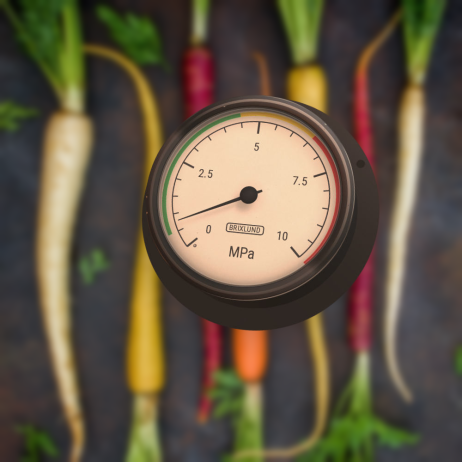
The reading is 0.75
